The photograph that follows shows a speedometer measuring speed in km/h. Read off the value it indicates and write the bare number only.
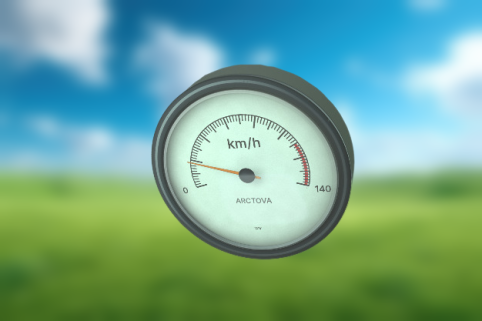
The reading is 20
